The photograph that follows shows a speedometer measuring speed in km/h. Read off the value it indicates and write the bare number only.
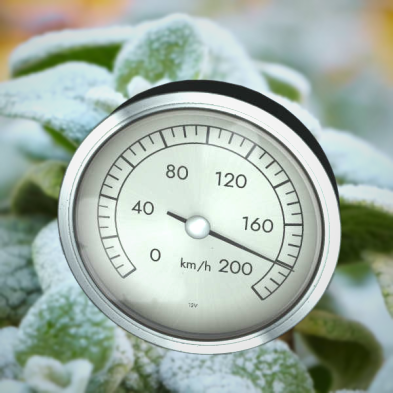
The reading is 180
